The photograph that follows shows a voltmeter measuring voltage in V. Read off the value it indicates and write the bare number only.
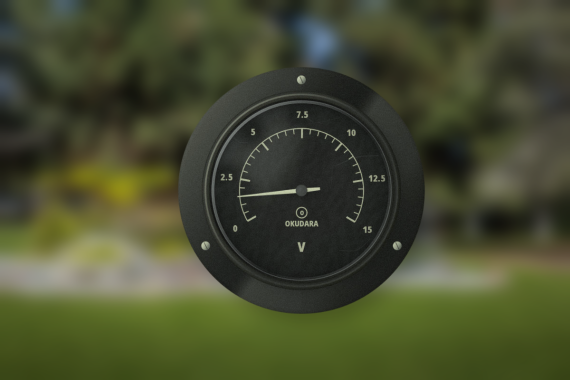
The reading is 1.5
